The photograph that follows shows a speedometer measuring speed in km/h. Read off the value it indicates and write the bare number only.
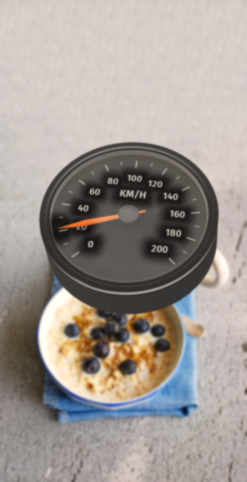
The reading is 20
